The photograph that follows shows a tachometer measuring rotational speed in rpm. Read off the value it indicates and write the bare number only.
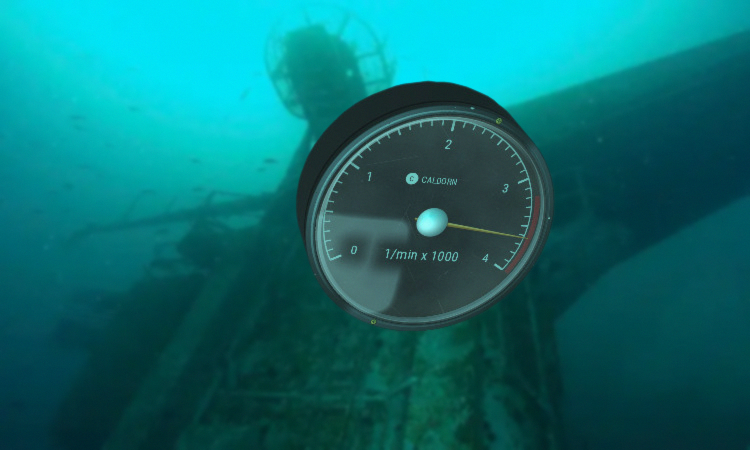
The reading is 3600
